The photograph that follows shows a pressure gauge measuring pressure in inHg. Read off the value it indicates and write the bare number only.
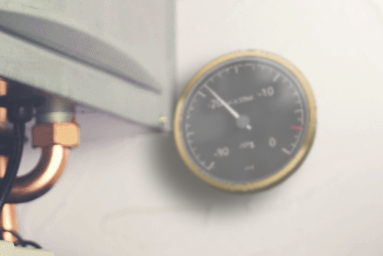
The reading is -19
